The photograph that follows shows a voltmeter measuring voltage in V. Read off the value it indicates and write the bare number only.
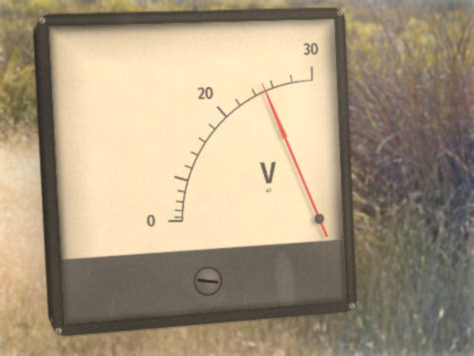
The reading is 25
